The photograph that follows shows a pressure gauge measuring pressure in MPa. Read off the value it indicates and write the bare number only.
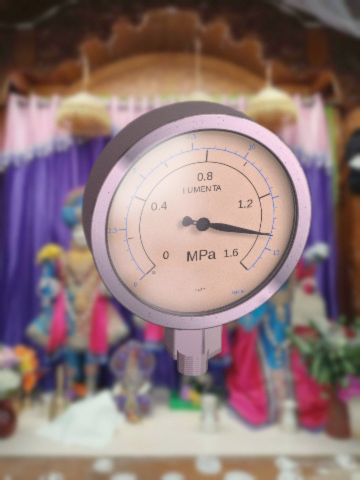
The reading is 1.4
